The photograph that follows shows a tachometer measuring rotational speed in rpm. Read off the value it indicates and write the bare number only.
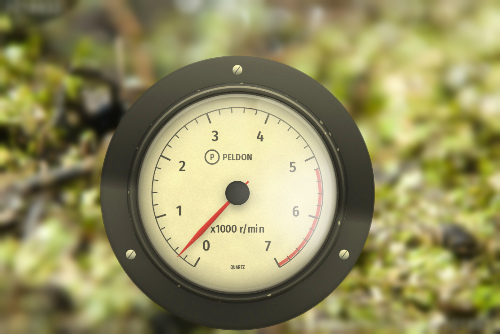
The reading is 300
